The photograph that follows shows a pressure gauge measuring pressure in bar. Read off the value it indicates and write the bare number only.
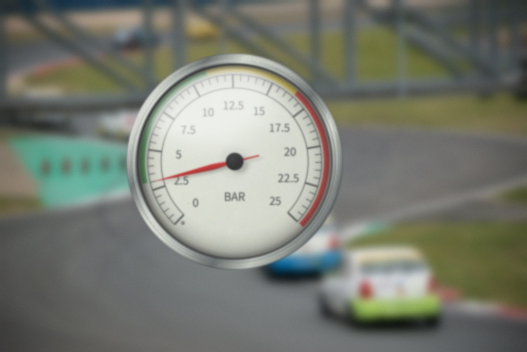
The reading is 3
